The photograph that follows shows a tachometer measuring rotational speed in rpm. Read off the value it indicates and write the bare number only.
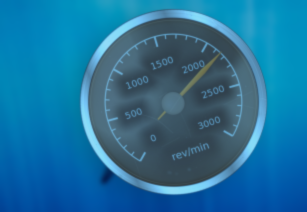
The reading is 2150
